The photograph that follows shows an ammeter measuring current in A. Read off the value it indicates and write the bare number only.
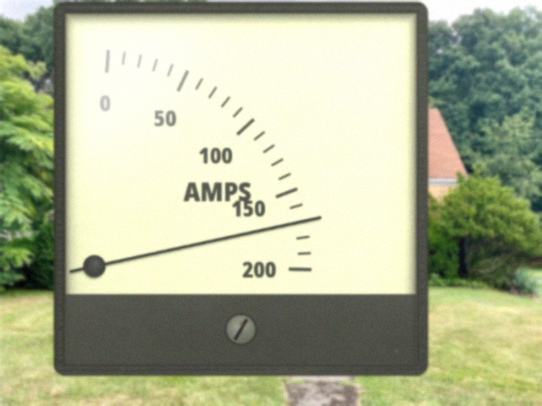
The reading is 170
